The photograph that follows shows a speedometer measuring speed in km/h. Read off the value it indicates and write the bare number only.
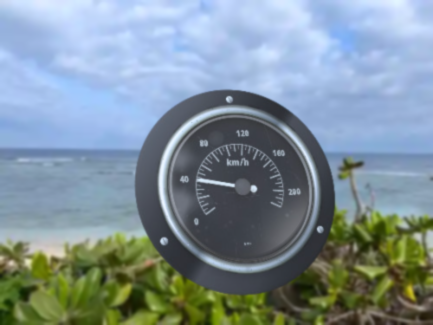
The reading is 40
